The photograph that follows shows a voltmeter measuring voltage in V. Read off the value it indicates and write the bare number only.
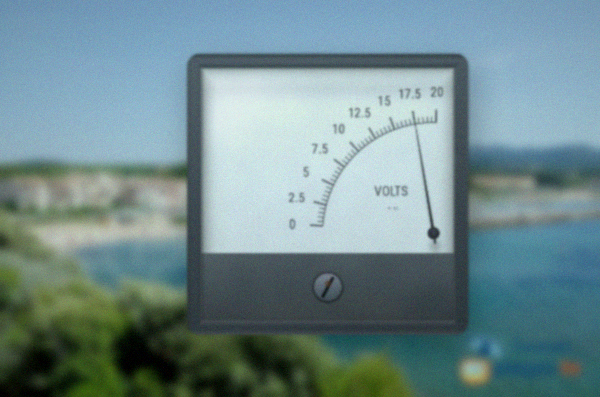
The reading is 17.5
